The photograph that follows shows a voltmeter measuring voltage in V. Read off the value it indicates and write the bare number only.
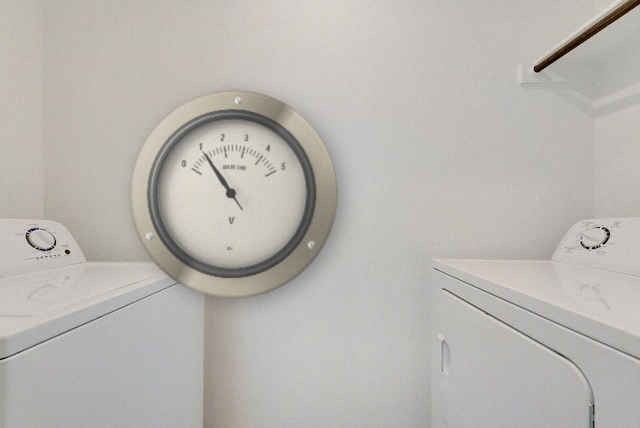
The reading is 1
